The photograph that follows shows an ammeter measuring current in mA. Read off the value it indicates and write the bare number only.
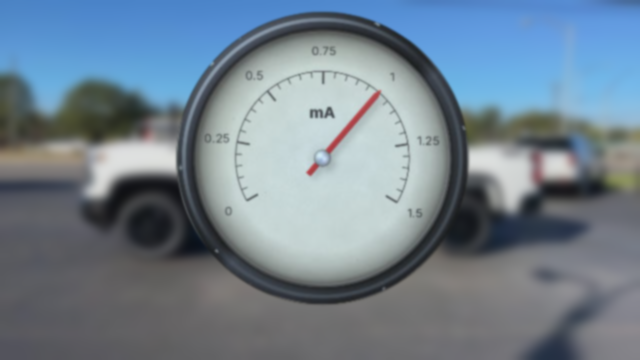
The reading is 1
